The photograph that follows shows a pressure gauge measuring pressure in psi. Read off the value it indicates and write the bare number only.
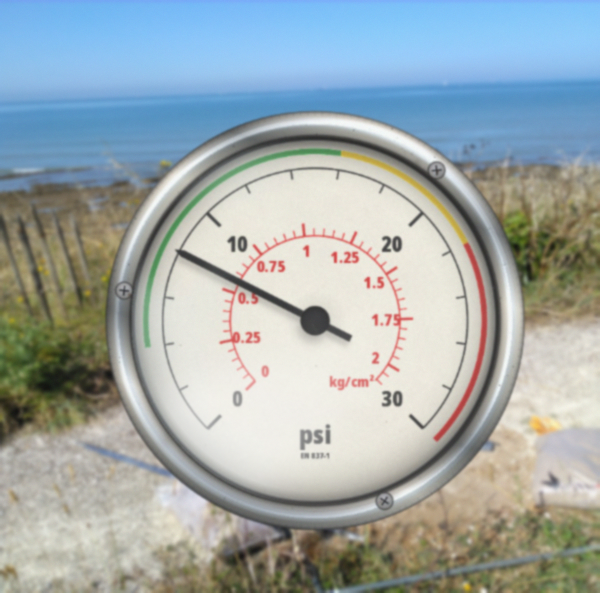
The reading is 8
